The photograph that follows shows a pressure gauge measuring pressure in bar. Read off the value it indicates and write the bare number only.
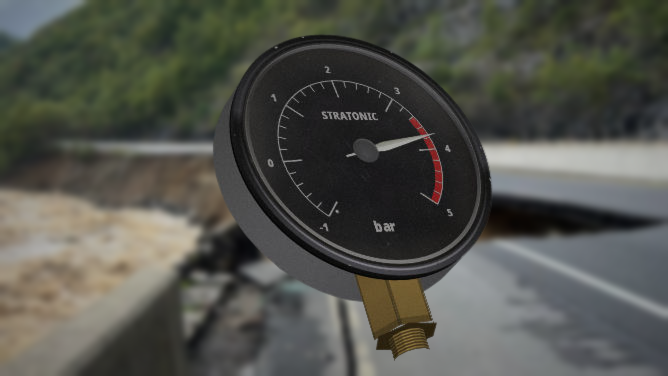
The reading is 3.8
